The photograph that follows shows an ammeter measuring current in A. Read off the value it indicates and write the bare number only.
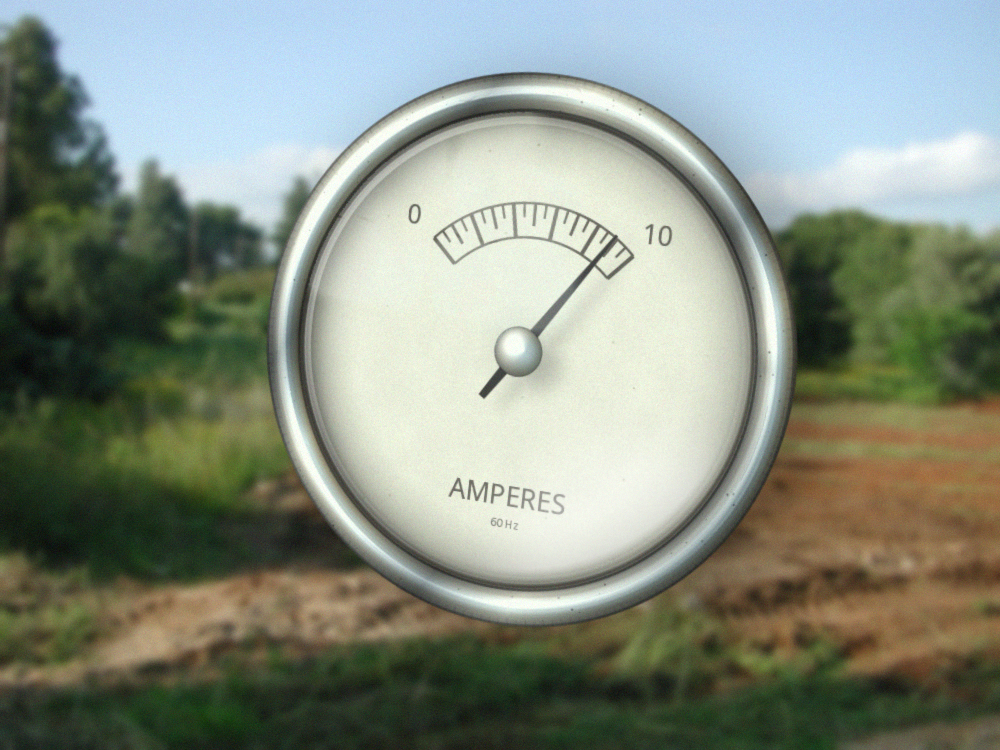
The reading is 9
